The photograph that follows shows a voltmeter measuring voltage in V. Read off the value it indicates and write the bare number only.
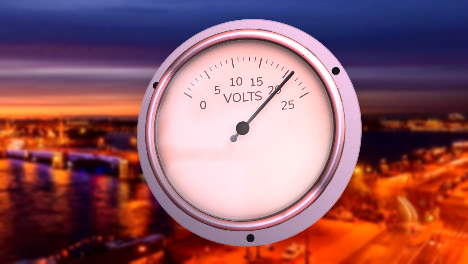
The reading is 21
